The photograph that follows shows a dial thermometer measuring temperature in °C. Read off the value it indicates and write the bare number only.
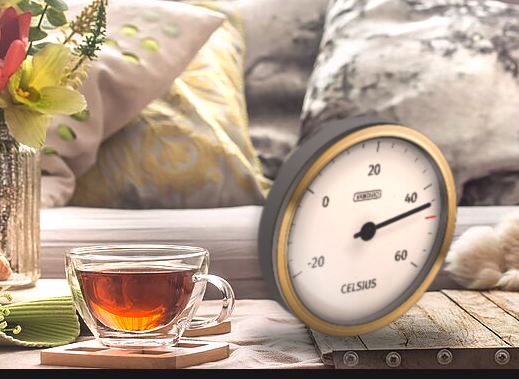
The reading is 44
